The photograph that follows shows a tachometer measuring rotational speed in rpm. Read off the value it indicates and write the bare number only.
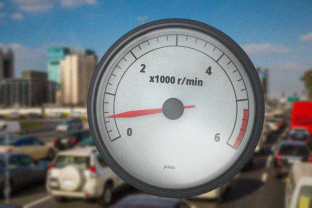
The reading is 500
